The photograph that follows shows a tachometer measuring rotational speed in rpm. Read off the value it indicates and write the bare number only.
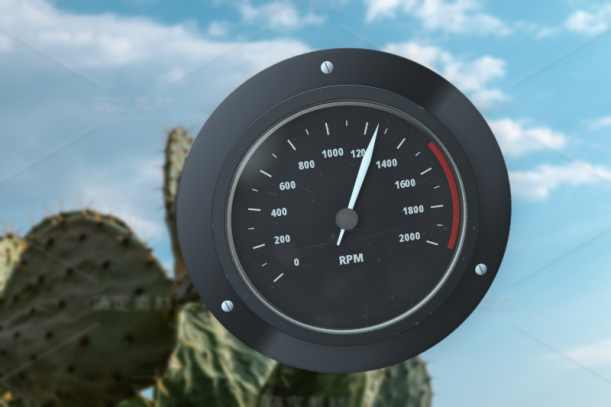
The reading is 1250
